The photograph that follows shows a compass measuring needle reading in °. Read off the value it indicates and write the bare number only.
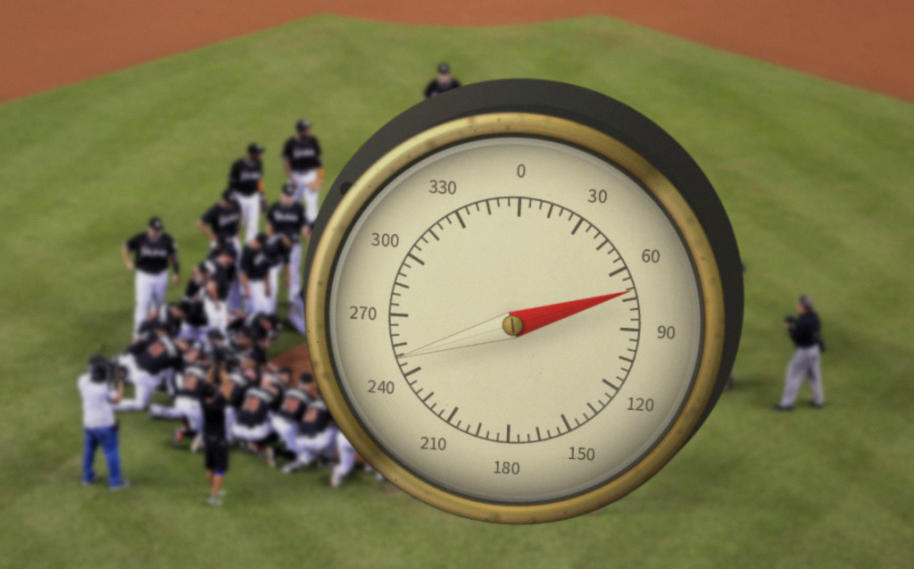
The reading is 70
